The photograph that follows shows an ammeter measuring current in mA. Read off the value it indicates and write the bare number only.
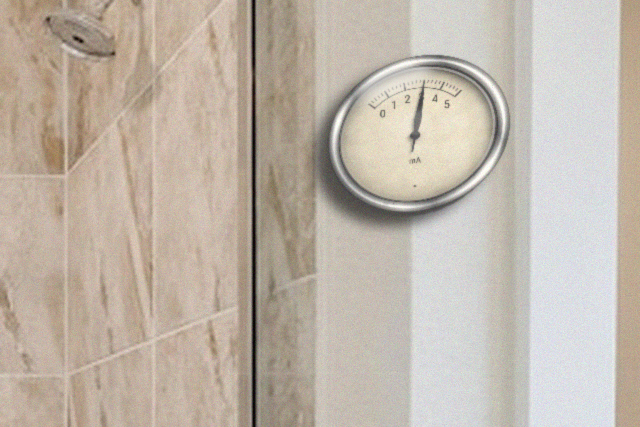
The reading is 3
